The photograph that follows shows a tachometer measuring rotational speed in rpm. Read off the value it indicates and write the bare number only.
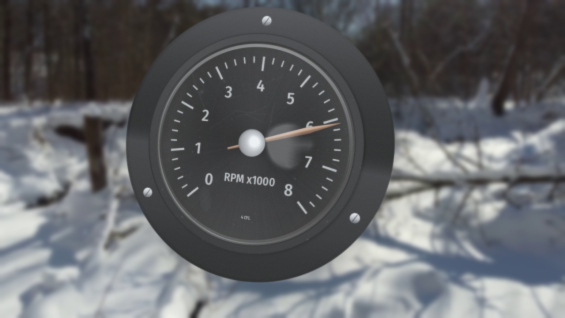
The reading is 6100
